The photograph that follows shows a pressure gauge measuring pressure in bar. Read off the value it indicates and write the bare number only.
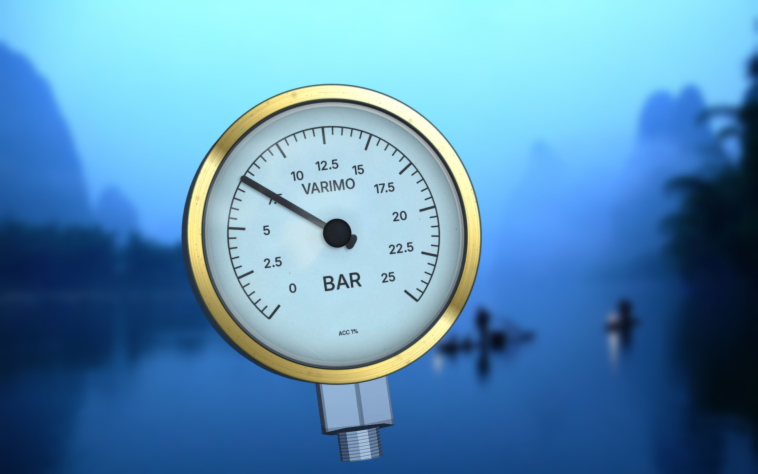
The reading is 7.5
